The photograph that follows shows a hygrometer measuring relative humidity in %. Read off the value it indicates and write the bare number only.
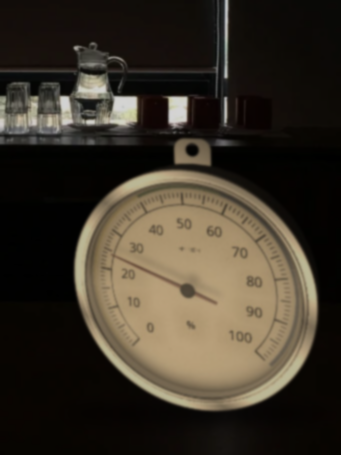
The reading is 25
